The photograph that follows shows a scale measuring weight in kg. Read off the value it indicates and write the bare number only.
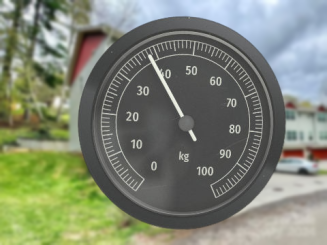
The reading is 38
